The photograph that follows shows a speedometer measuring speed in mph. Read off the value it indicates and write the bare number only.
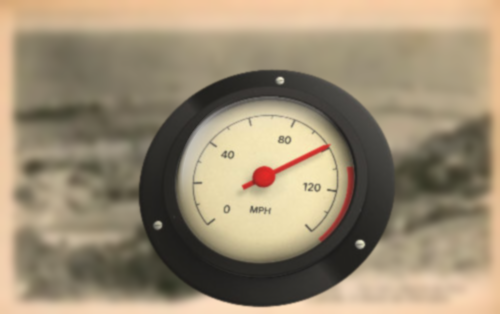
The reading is 100
